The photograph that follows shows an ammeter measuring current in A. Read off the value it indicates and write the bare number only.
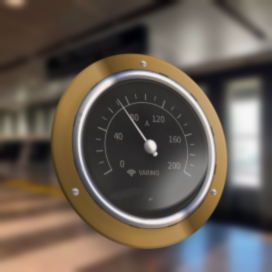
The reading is 70
